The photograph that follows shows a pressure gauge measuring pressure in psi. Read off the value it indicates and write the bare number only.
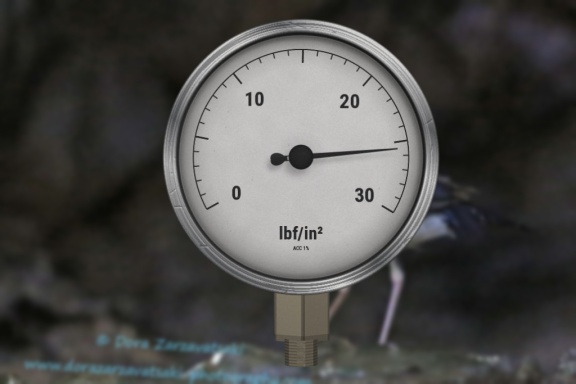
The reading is 25.5
